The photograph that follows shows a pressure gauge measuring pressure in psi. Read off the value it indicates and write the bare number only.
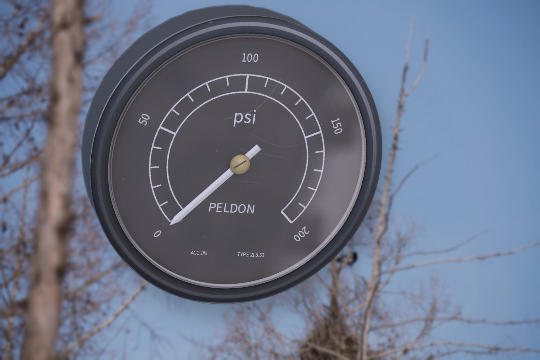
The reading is 0
